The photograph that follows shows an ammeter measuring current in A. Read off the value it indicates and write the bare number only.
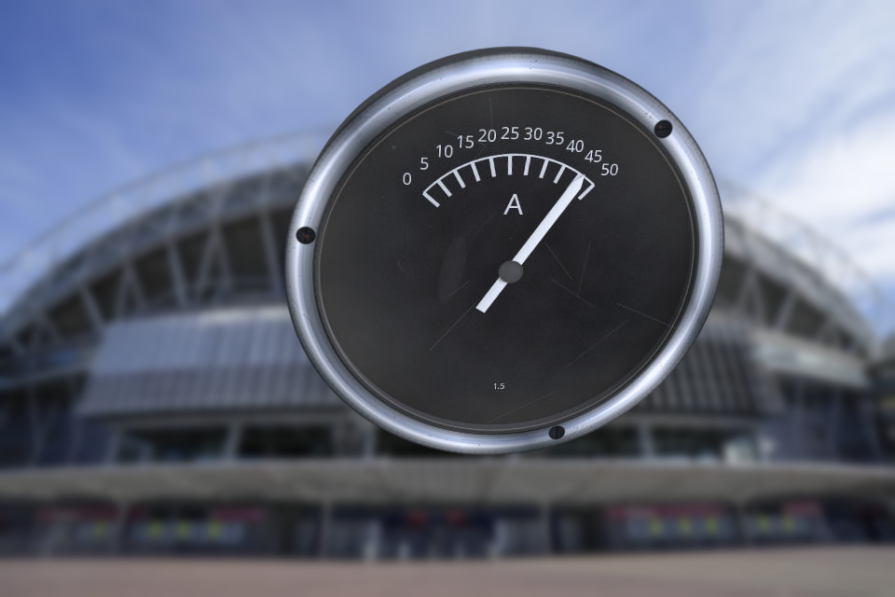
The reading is 45
